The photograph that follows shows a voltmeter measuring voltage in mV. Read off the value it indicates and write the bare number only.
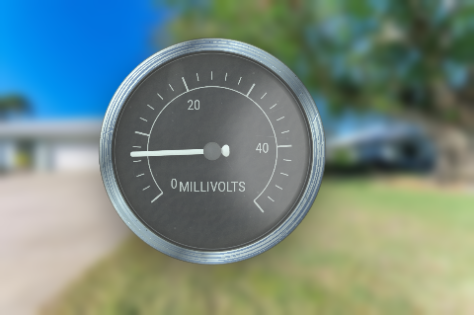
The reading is 7
